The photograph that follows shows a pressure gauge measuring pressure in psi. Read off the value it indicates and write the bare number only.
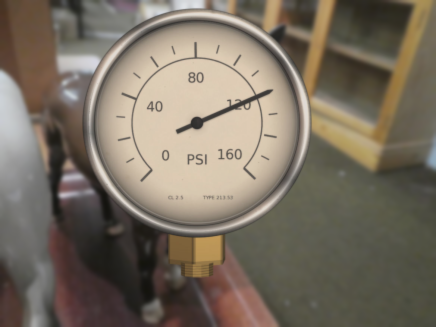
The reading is 120
